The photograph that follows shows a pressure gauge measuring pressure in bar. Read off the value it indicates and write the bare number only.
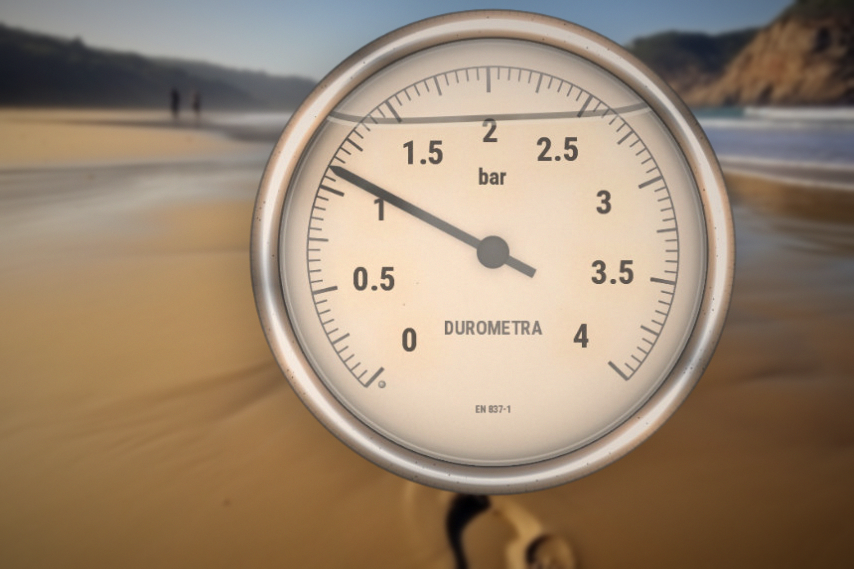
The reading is 1.1
